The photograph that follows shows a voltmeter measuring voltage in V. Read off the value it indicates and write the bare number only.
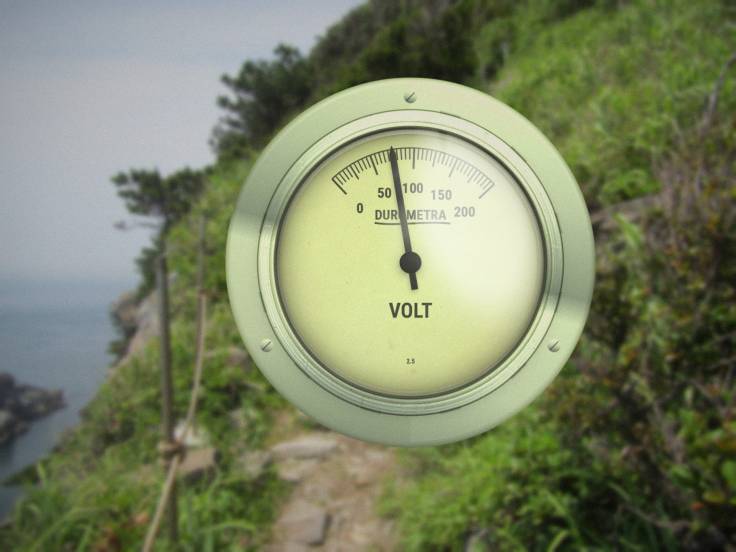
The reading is 75
